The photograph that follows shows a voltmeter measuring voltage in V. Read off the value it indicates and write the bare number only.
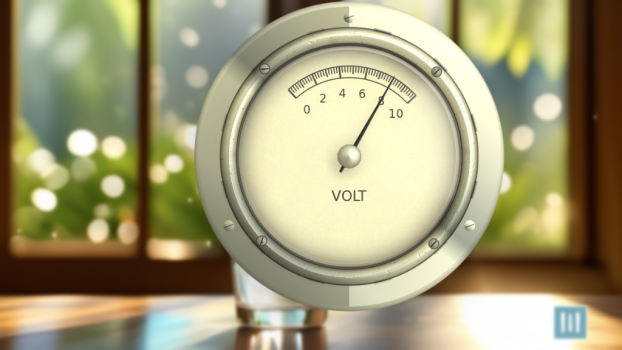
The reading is 8
